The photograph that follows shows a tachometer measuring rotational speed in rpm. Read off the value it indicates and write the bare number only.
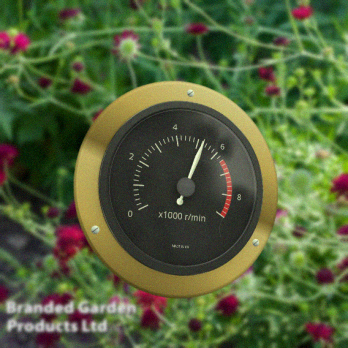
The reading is 5200
